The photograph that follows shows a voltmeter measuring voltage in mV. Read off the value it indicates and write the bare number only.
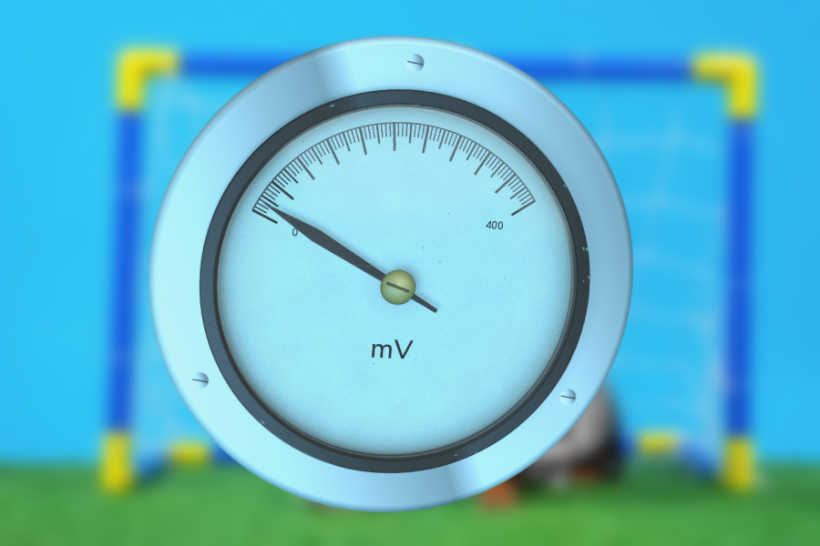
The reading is 15
